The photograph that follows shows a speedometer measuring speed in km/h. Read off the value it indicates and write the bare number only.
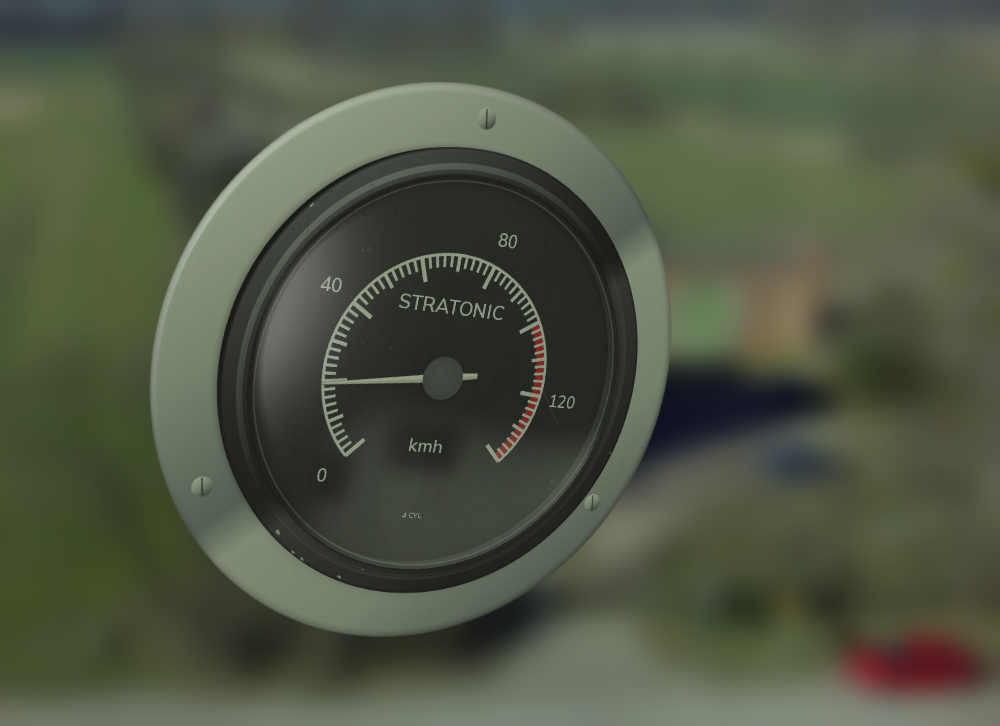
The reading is 20
